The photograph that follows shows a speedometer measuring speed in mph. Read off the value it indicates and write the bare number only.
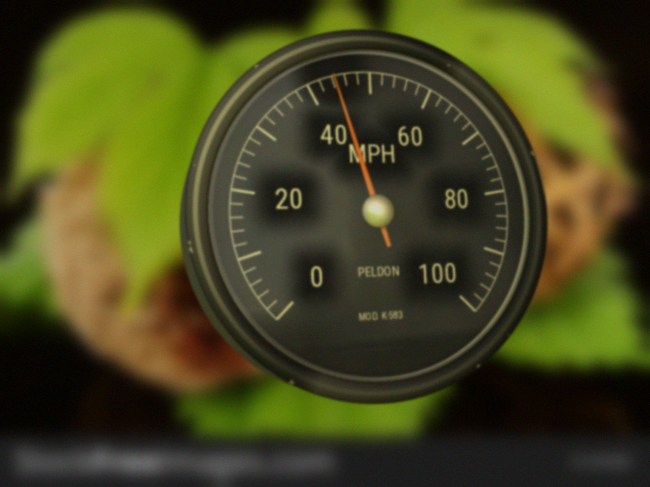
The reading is 44
